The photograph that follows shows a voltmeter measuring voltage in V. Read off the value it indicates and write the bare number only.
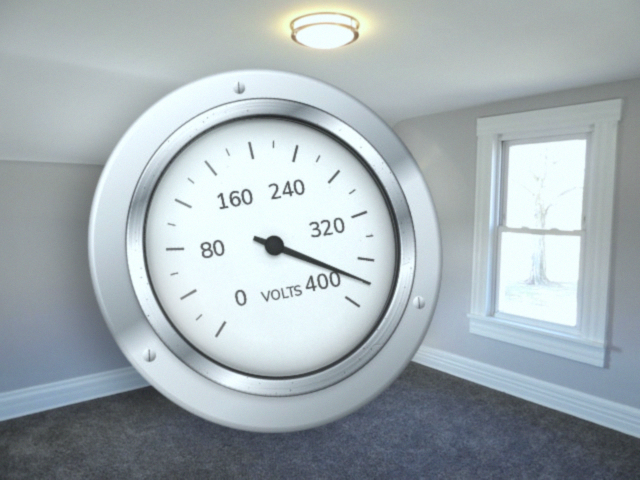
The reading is 380
